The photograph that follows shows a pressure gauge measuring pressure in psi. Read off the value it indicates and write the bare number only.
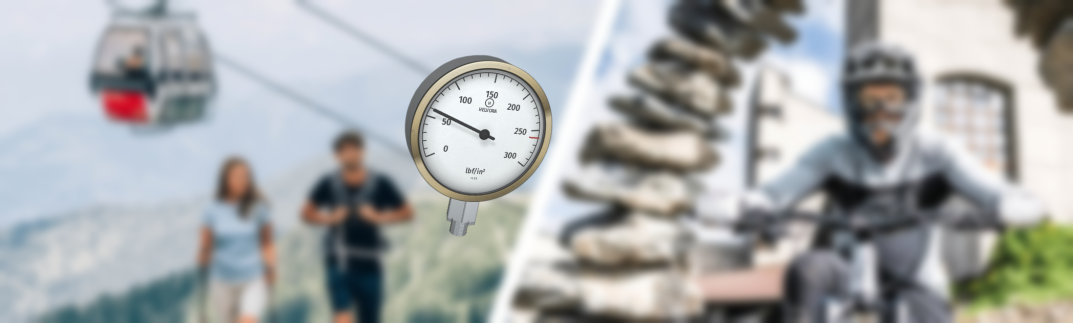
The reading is 60
